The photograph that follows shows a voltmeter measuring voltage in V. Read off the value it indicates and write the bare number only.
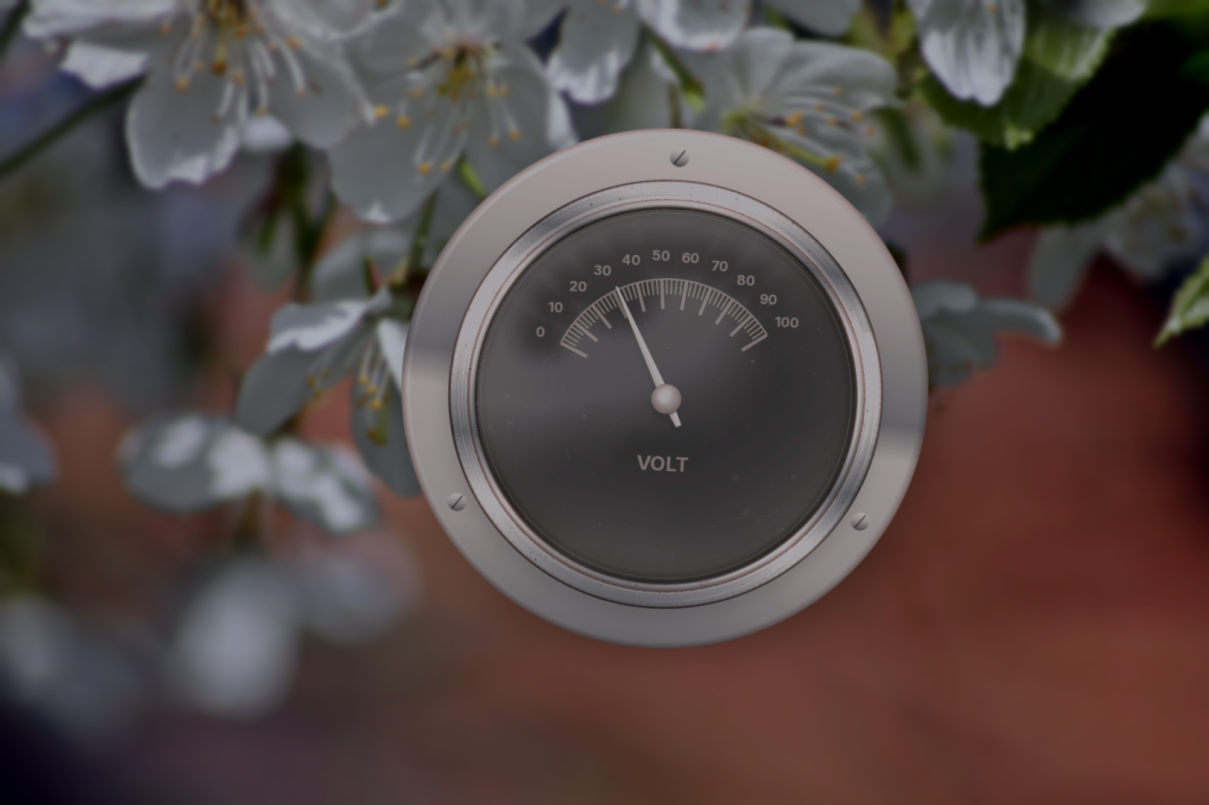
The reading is 32
